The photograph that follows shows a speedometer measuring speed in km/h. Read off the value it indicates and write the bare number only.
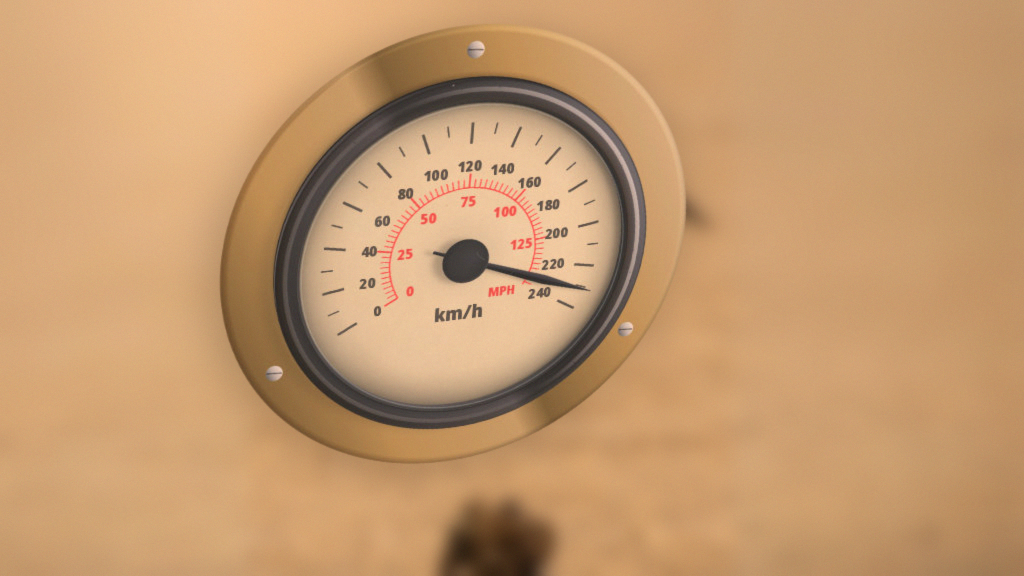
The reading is 230
